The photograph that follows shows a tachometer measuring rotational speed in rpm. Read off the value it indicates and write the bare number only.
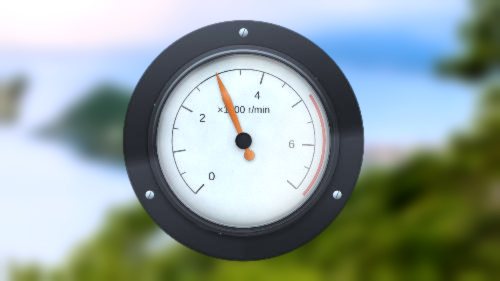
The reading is 3000
